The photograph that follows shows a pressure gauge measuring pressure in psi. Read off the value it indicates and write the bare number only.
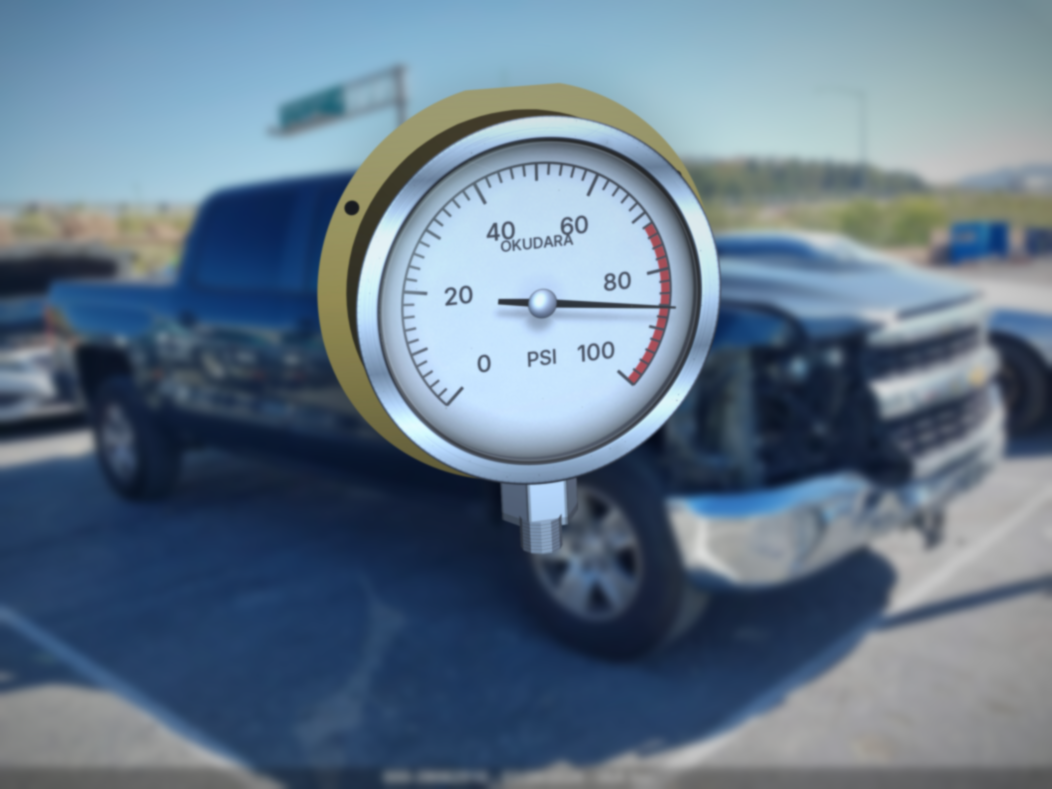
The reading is 86
